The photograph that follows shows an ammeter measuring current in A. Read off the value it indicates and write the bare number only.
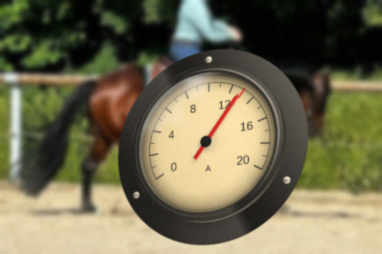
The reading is 13
